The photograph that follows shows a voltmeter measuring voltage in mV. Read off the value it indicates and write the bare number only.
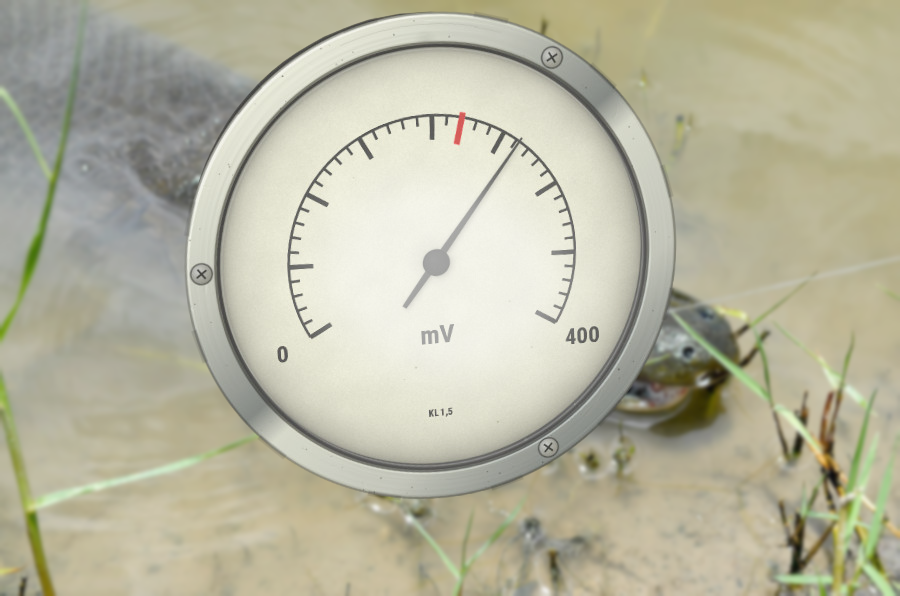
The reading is 260
